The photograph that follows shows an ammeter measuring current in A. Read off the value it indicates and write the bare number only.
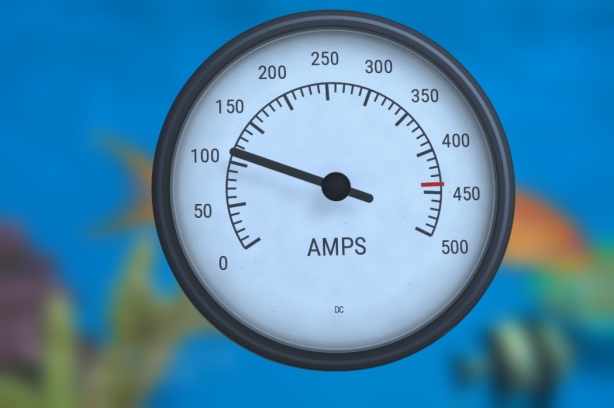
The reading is 110
